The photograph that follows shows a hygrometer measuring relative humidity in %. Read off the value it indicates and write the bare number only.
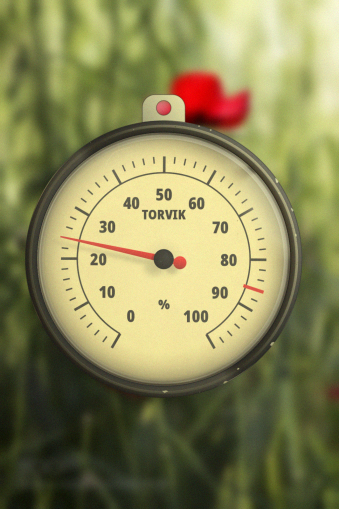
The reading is 24
